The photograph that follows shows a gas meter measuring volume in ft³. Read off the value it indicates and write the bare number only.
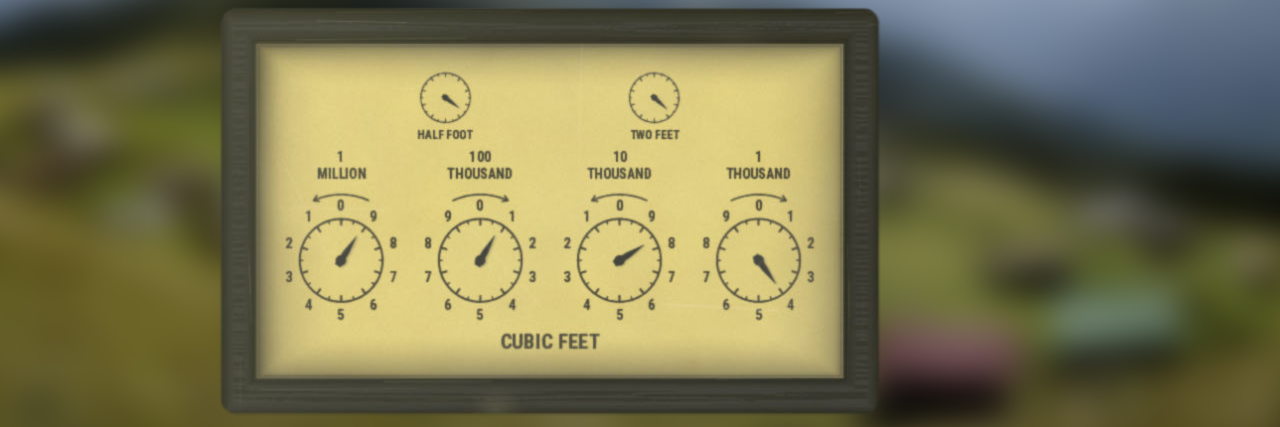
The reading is 908400
